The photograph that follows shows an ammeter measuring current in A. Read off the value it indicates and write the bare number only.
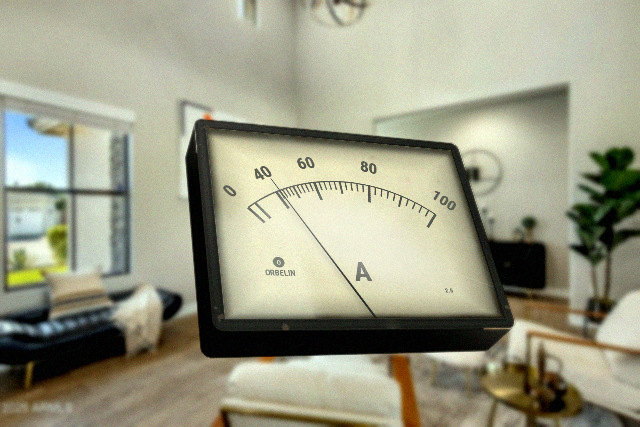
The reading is 40
